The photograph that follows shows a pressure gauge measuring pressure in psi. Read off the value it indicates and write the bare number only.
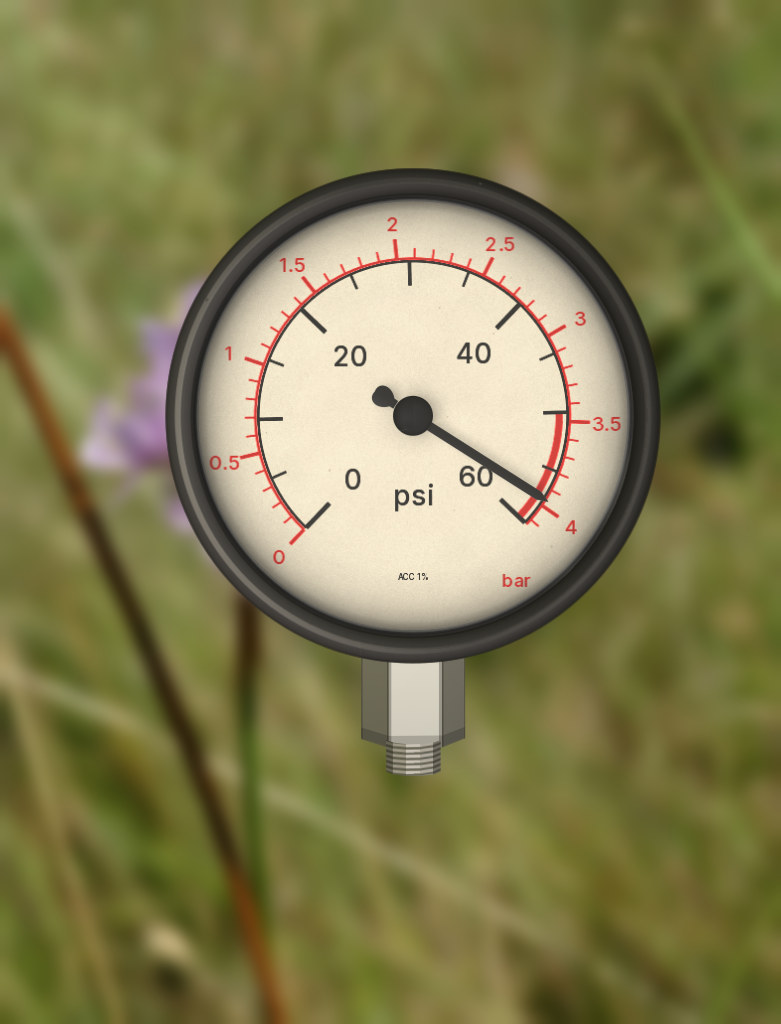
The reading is 57.5
